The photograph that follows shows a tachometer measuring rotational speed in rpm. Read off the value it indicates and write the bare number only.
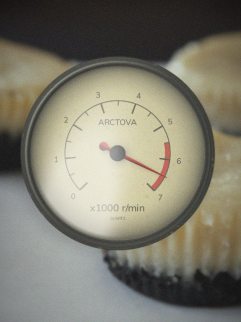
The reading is 6500
